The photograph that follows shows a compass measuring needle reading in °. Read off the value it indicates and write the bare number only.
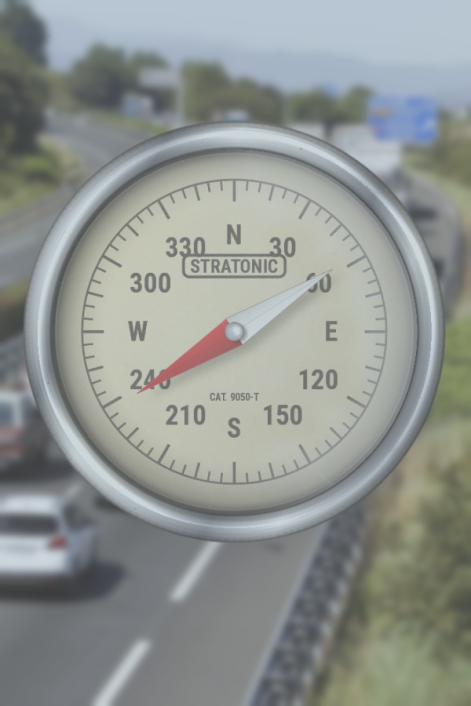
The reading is 237.5
